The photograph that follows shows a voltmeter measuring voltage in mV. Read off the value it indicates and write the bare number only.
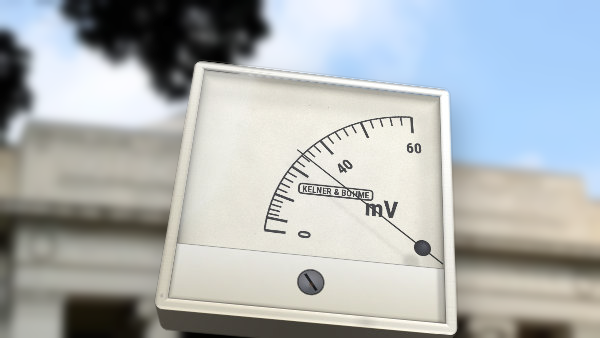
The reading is 34
